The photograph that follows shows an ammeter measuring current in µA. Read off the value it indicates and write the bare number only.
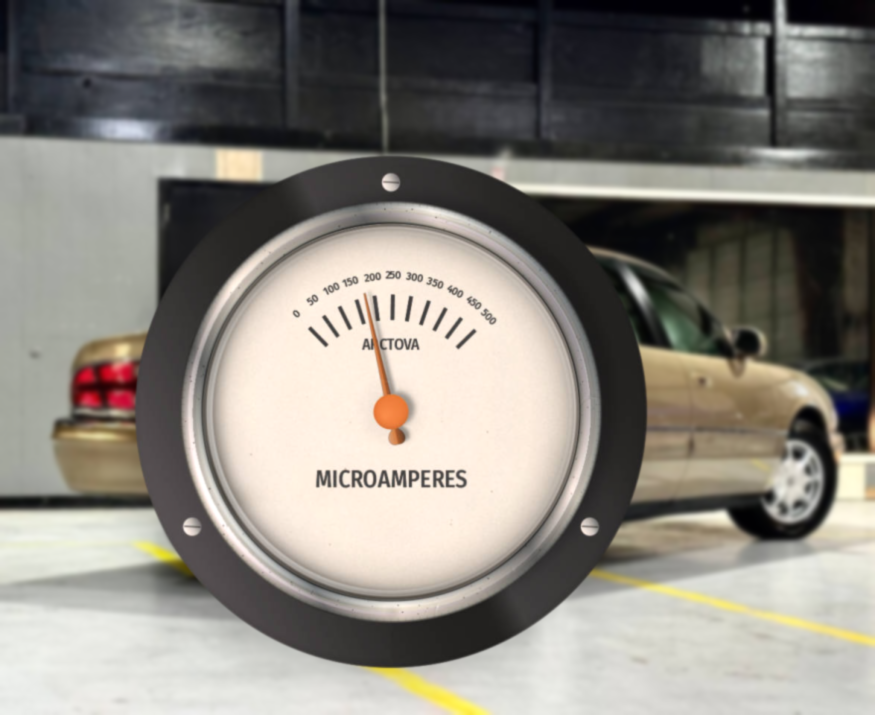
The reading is 175
